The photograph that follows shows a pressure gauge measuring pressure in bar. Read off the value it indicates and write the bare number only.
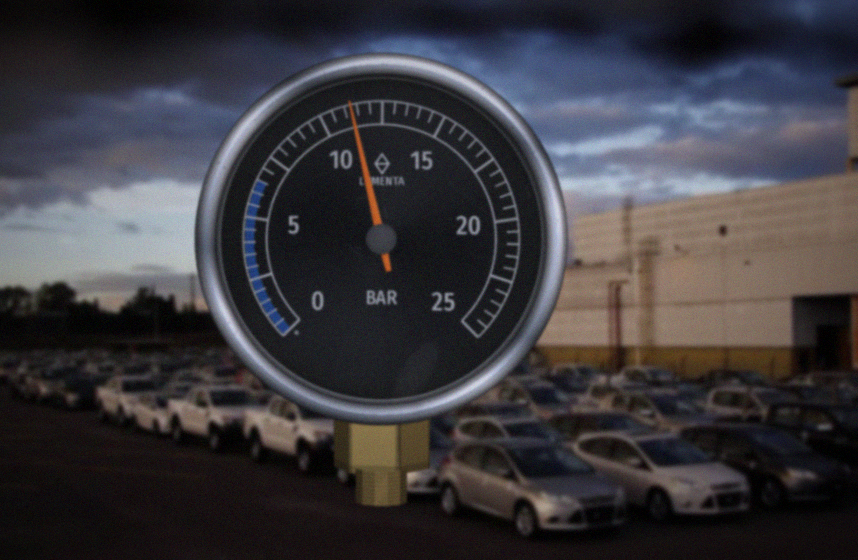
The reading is 11.25
